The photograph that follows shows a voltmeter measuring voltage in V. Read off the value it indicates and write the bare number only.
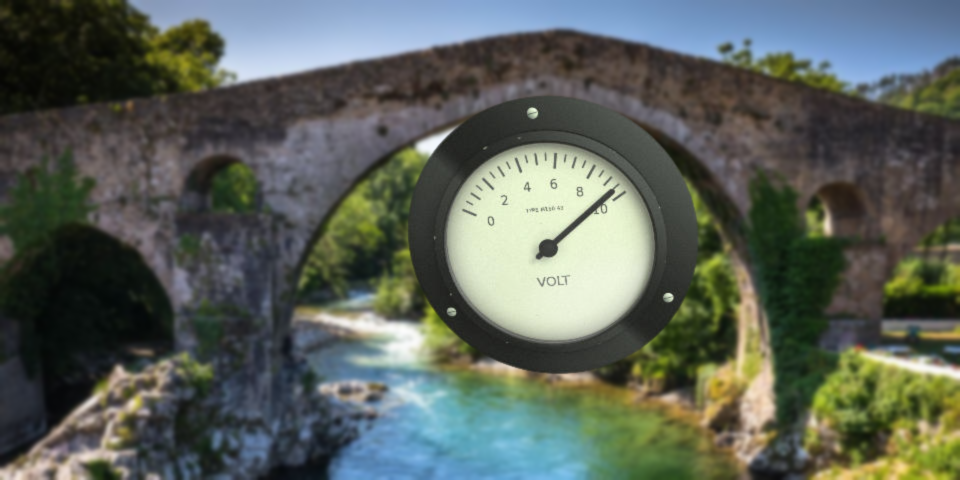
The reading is 9.5
